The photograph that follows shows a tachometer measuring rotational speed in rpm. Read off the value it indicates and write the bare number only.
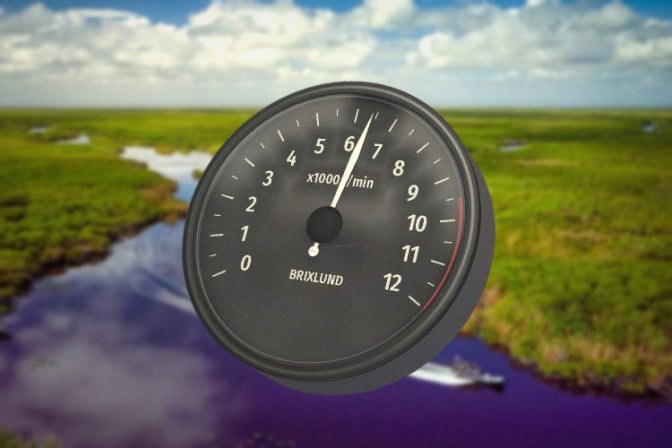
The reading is 6500
